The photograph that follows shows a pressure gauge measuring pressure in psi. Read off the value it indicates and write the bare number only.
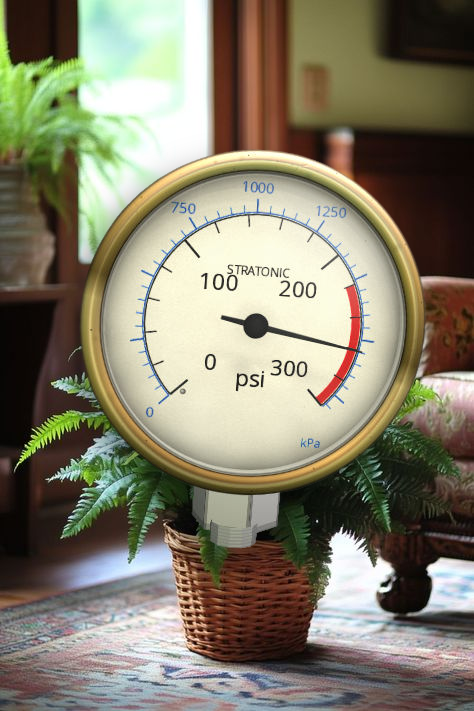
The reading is 260
